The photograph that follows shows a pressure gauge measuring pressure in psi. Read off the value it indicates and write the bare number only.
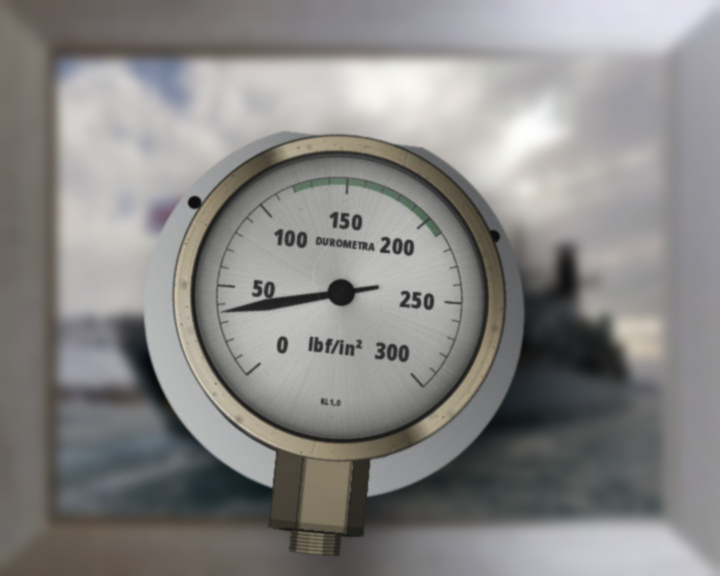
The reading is 35
